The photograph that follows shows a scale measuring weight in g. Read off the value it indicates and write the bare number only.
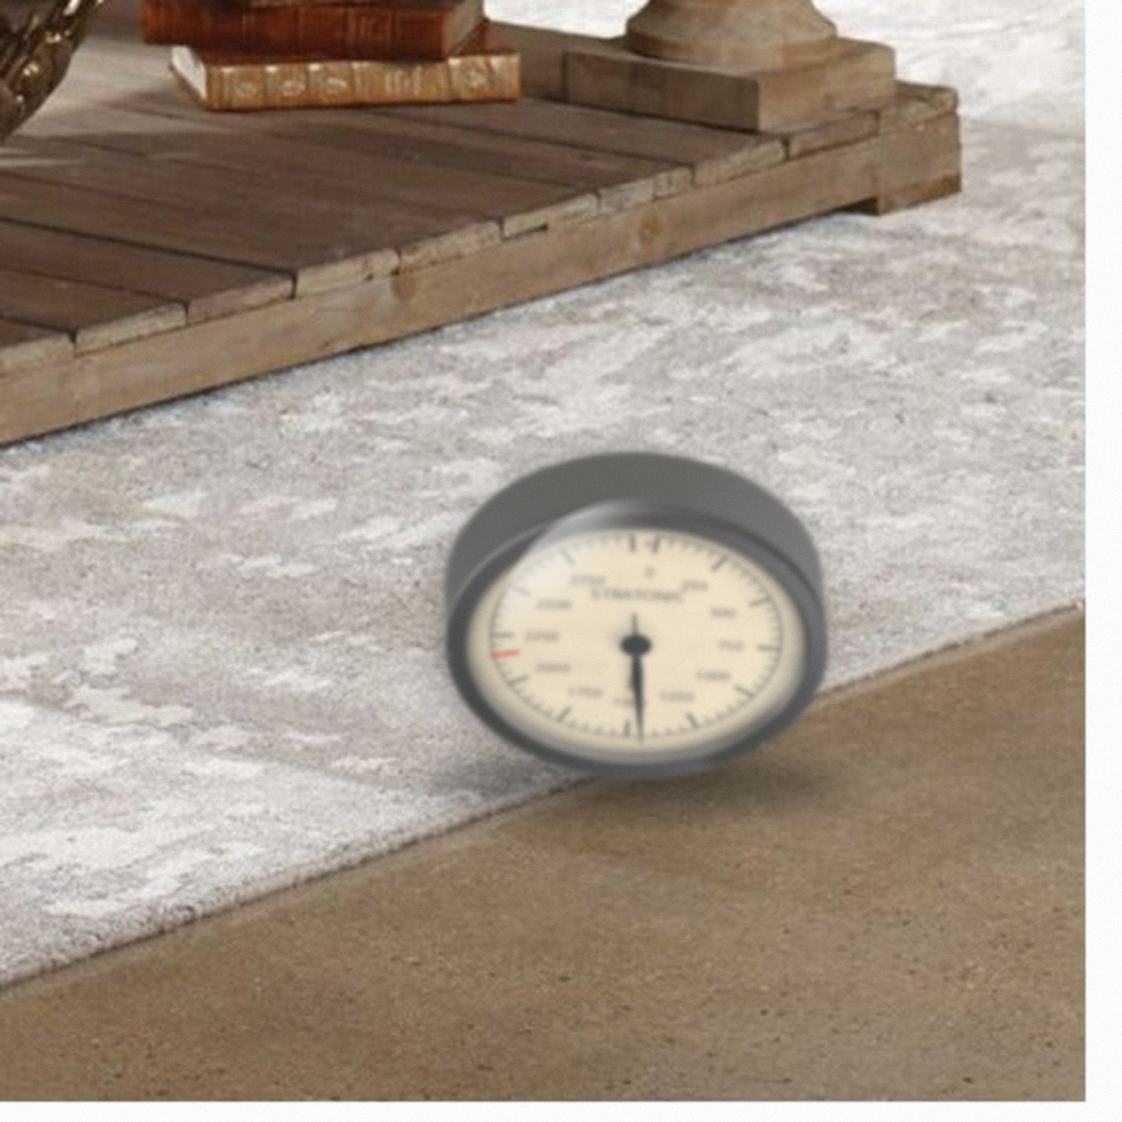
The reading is 1450
